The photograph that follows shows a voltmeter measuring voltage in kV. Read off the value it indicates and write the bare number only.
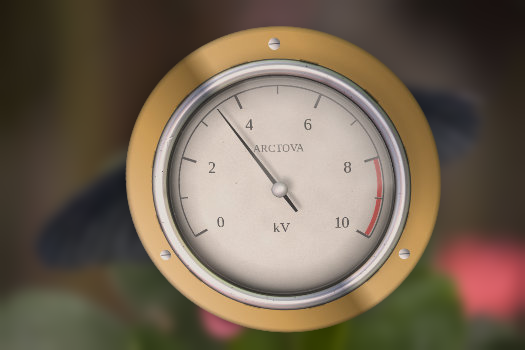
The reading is 3.5
